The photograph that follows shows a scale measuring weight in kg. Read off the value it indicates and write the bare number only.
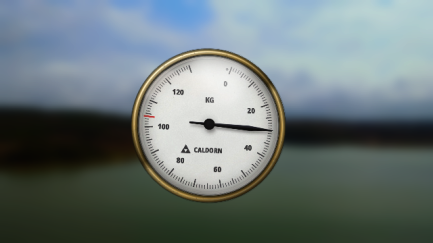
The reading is 30
